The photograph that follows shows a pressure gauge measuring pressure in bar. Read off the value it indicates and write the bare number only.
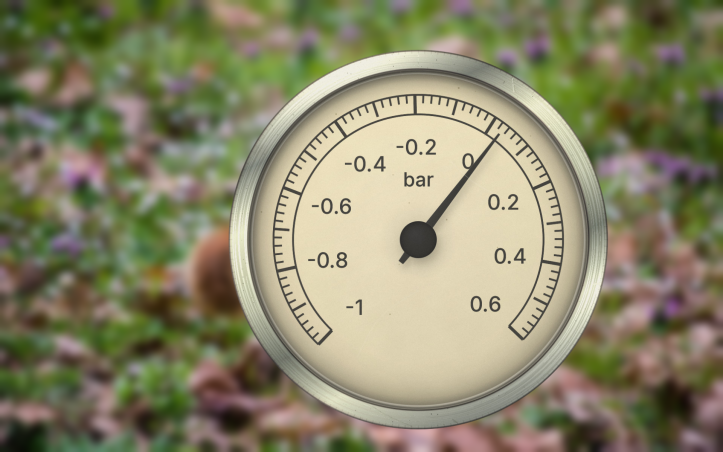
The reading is 0.03
